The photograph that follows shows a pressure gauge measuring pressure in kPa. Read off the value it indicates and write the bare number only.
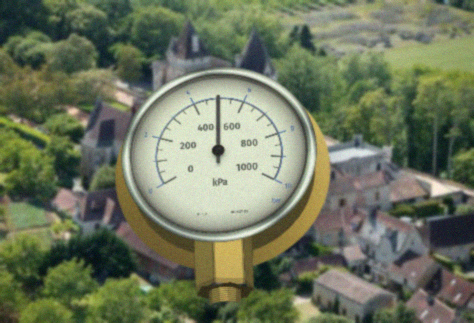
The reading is 500
